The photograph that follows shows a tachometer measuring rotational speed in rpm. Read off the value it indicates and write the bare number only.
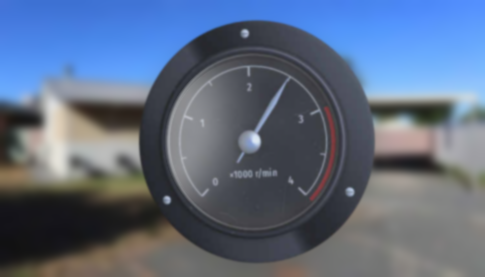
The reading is 2500
